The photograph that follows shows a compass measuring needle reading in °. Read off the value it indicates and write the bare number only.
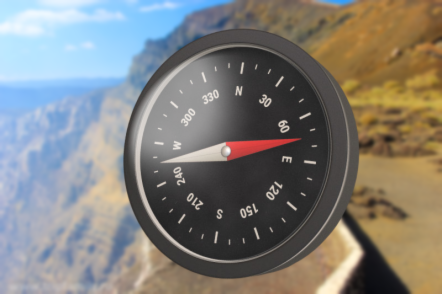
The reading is 75
